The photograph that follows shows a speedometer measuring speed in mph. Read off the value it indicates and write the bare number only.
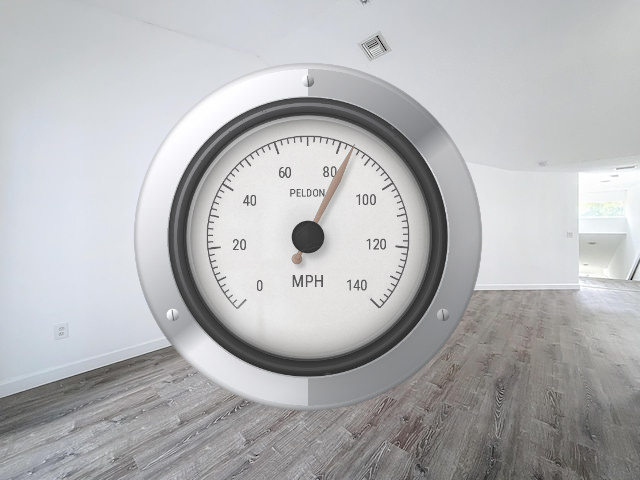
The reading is 84
